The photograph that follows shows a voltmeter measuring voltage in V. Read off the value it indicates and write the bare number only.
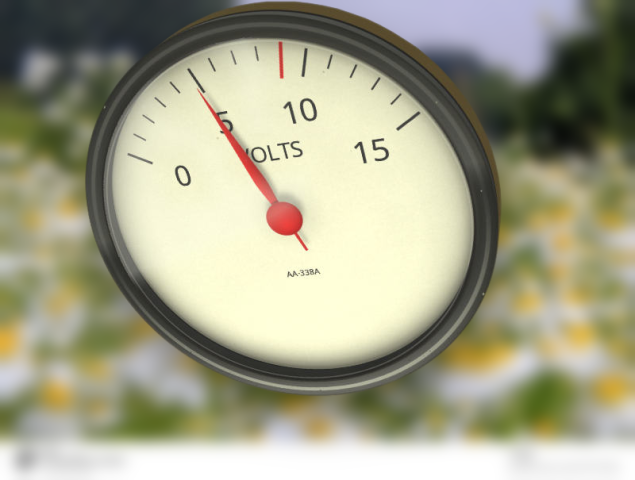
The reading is 5
